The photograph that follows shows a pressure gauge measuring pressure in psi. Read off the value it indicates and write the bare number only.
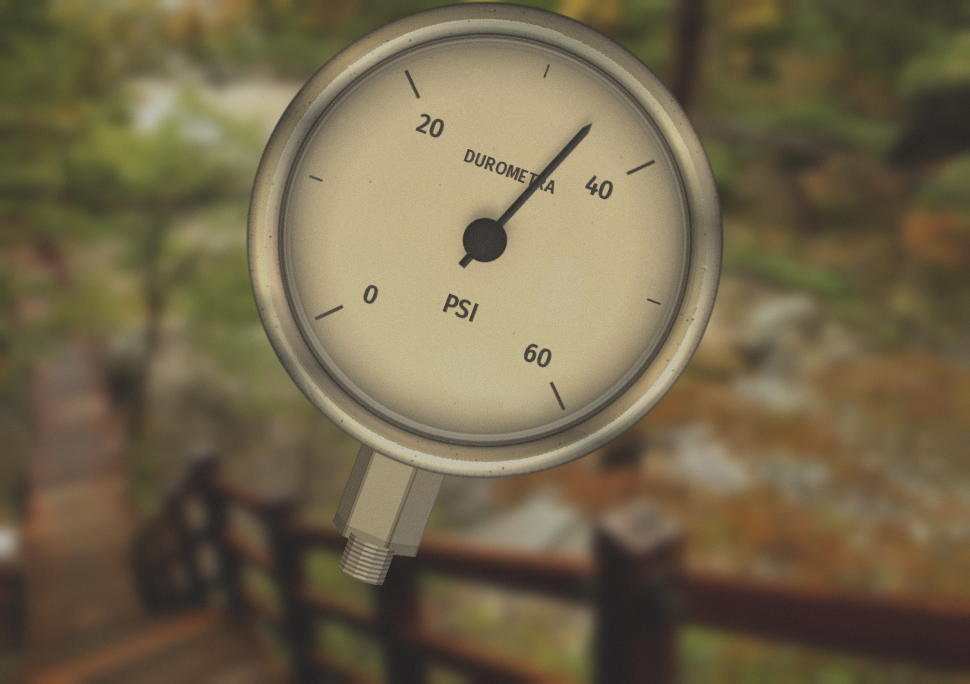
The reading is 35
